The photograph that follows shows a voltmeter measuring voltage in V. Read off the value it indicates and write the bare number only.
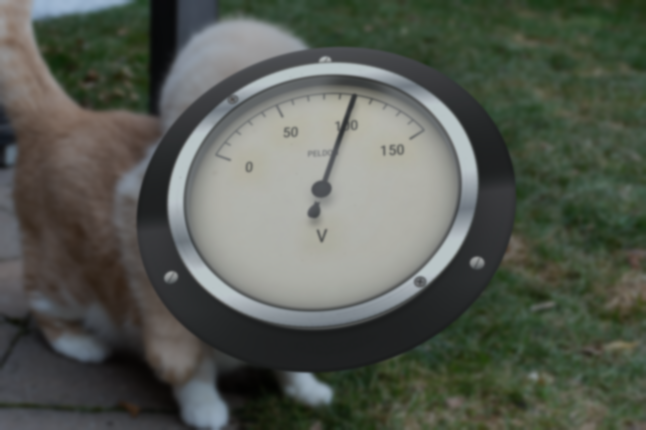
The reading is 100
